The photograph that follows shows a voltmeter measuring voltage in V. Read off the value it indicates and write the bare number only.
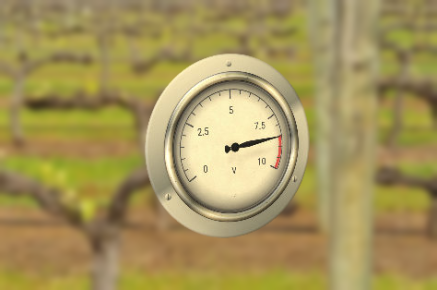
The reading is 8.5
